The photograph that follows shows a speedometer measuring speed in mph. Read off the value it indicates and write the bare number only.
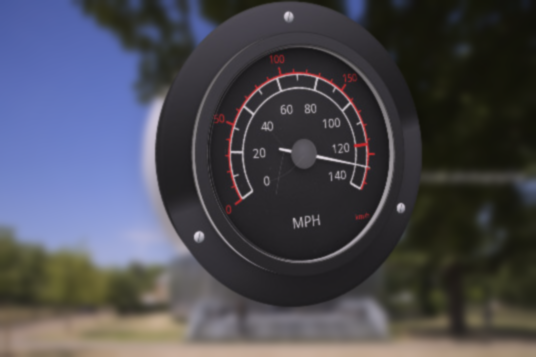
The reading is 130
